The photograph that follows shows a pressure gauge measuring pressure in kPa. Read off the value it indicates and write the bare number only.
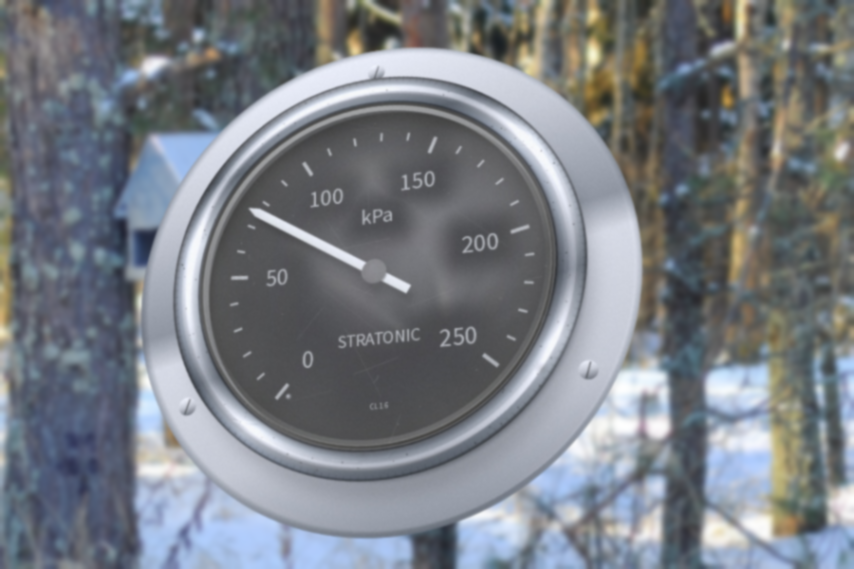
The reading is 75
